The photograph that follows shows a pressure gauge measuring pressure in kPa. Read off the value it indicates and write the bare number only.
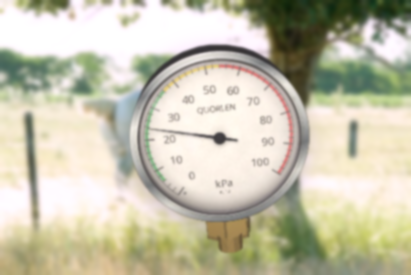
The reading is 24
